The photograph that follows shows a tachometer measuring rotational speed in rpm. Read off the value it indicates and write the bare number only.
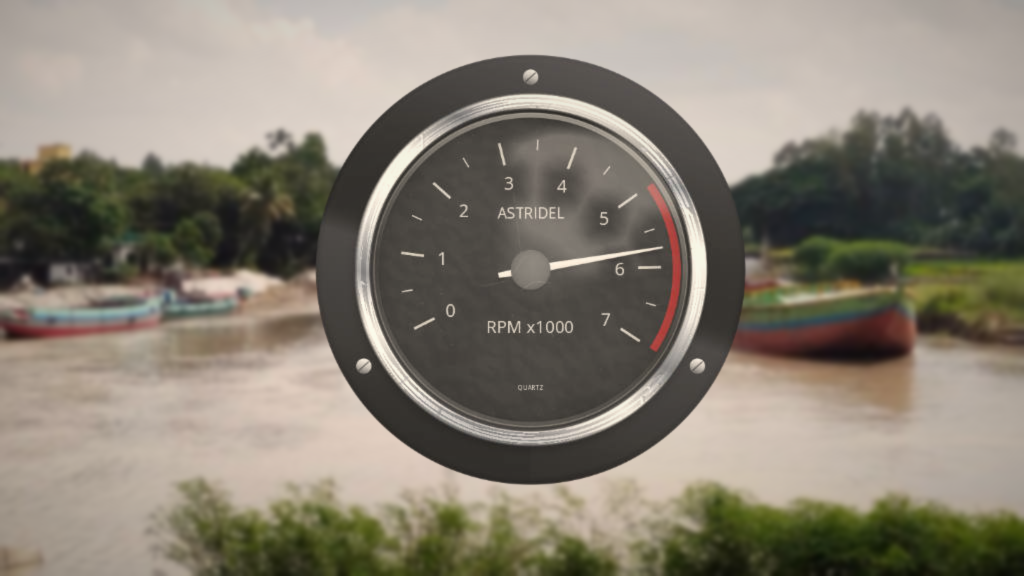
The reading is 5750
